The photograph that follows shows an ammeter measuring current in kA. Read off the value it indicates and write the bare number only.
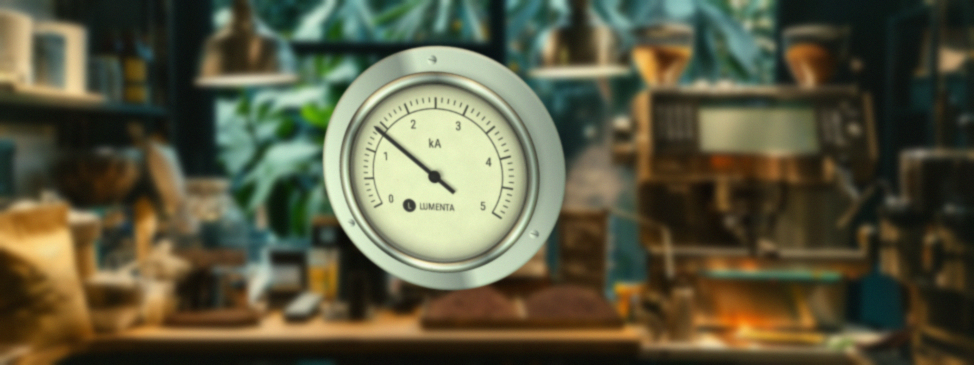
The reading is 1.4
